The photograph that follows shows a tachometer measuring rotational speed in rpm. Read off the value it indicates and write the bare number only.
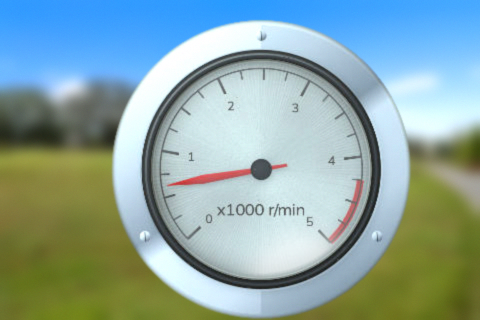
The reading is 625
